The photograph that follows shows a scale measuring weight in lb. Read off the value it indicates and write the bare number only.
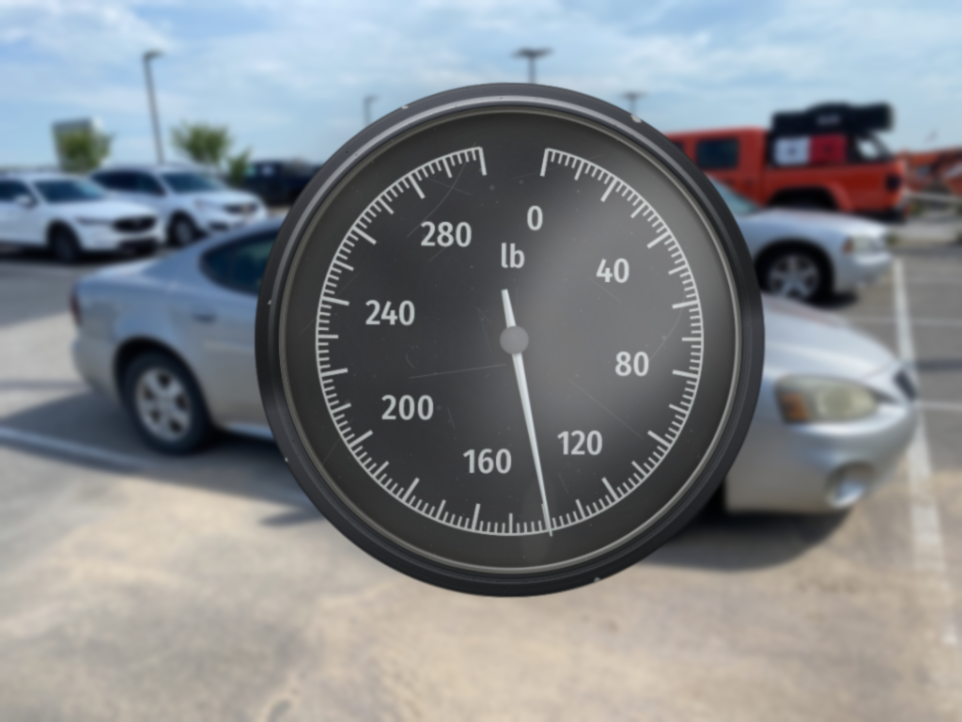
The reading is 140
